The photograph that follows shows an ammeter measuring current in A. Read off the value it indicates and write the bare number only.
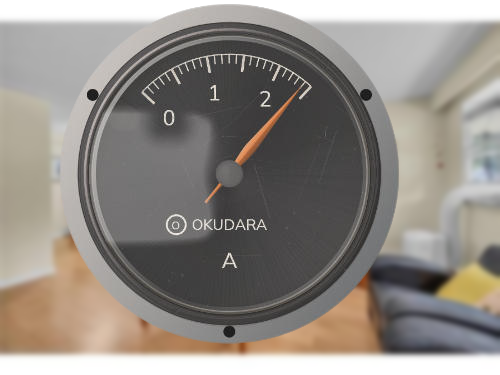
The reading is 2.4
